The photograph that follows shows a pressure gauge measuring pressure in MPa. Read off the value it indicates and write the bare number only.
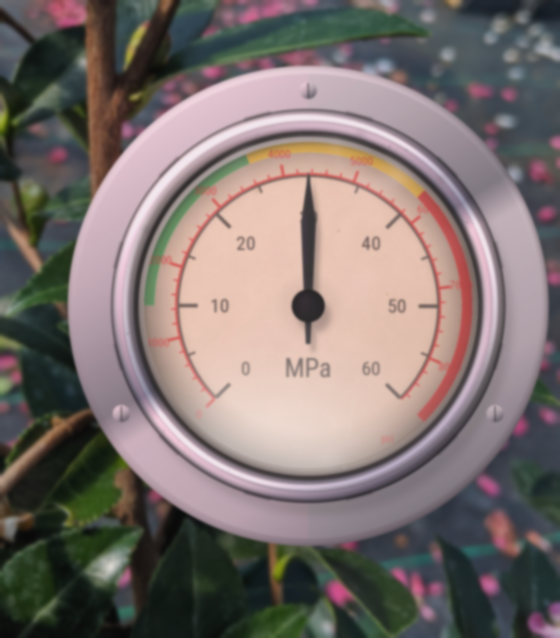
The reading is 30
